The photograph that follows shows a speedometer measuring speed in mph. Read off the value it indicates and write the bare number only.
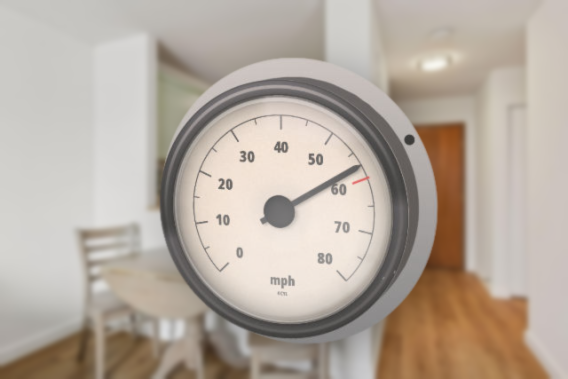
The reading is 57.5
